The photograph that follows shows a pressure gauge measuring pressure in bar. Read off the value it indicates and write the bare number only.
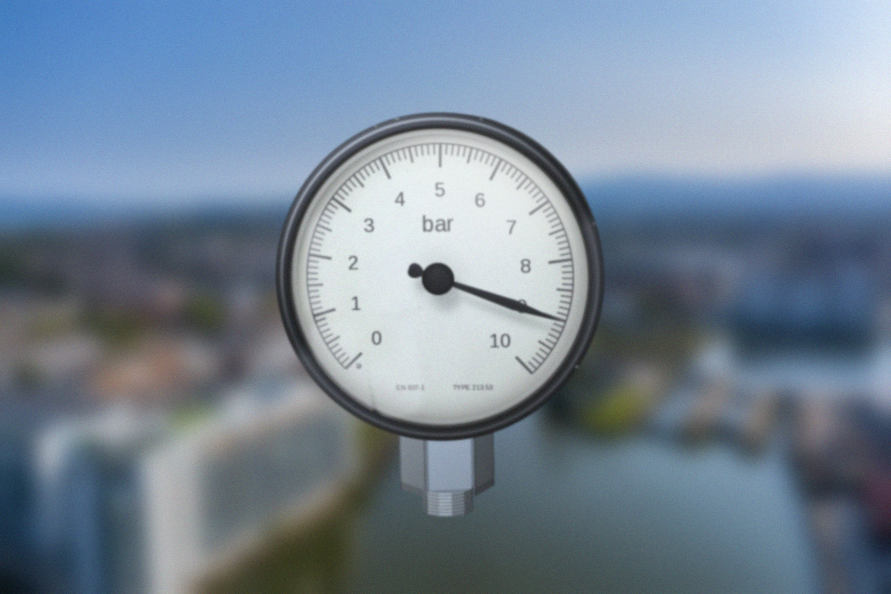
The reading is 9
